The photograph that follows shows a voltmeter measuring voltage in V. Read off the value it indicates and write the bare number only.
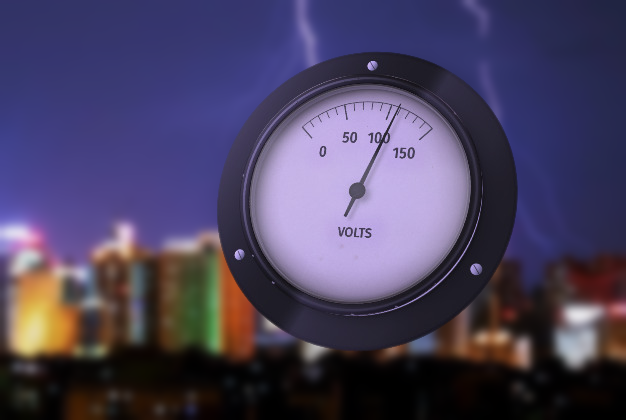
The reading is 110
